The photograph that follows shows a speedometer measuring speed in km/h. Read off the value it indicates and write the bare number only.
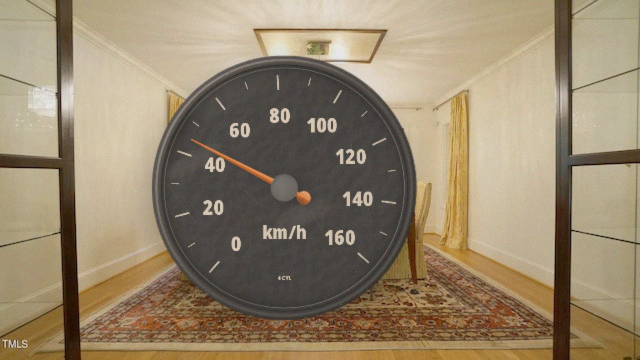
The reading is 45
